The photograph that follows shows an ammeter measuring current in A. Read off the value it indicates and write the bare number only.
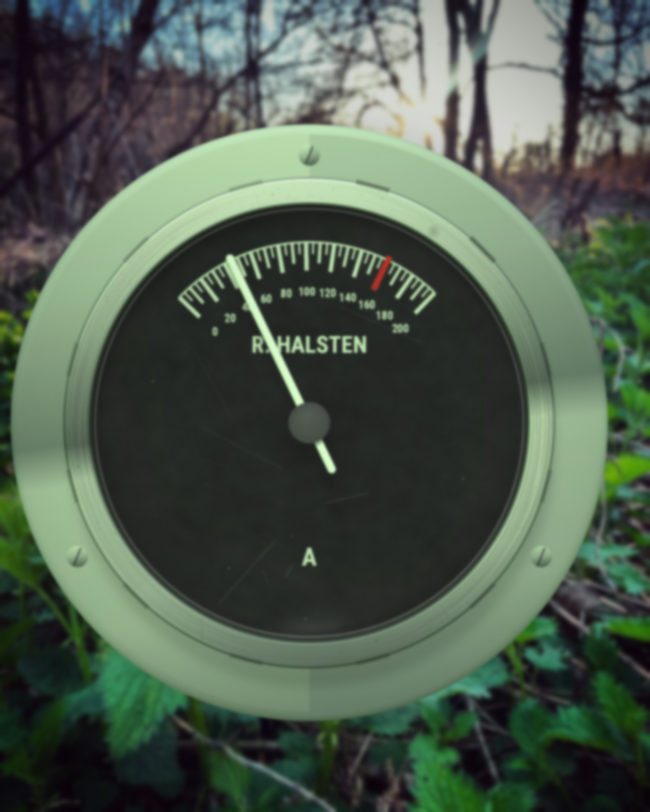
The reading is 45
